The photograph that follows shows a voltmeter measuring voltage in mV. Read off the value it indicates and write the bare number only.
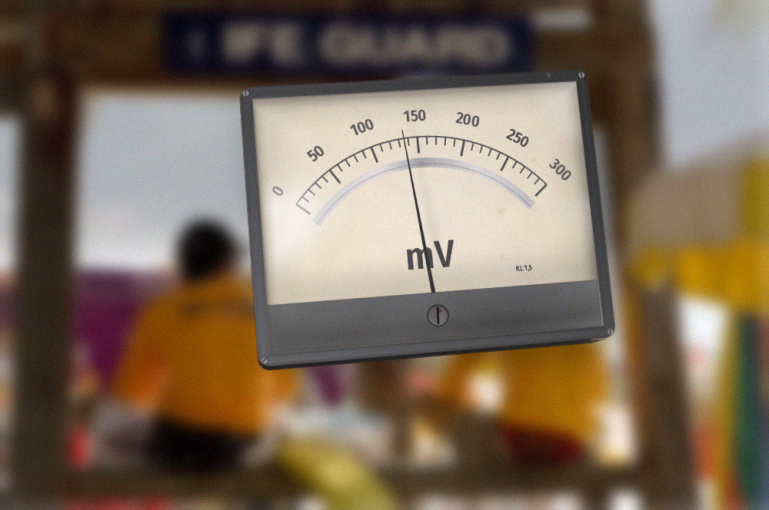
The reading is 135
